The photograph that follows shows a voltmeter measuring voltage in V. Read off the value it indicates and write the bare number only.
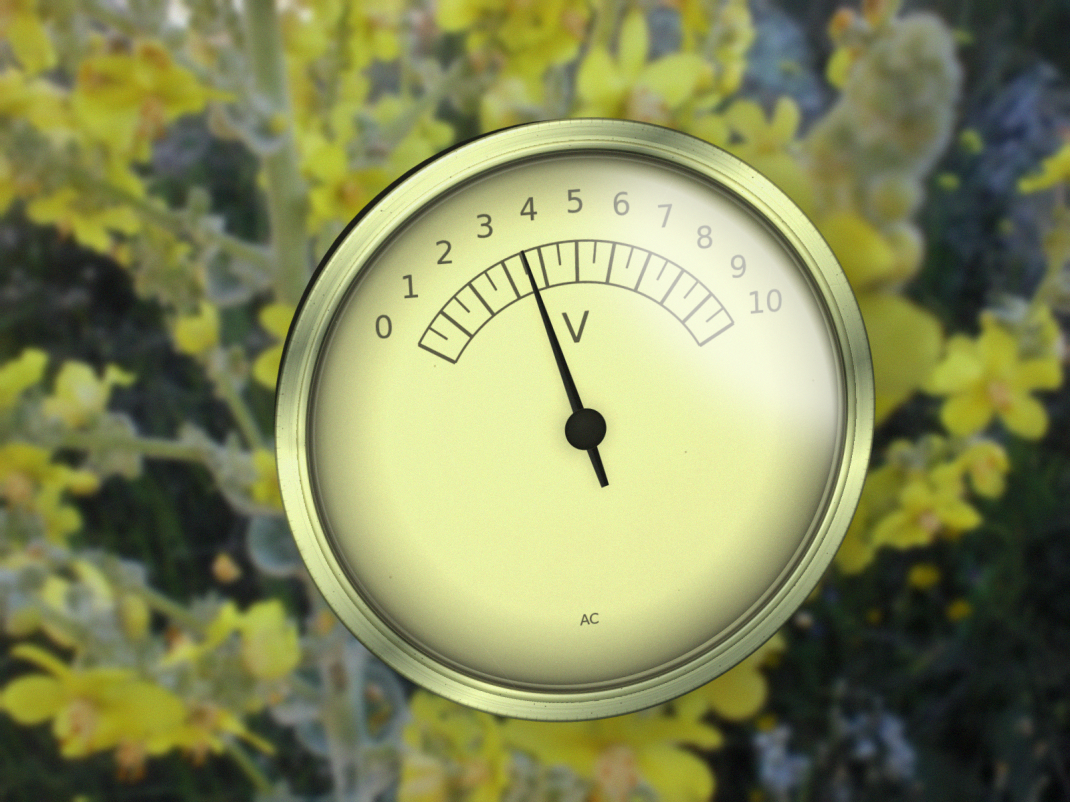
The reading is 3.5
